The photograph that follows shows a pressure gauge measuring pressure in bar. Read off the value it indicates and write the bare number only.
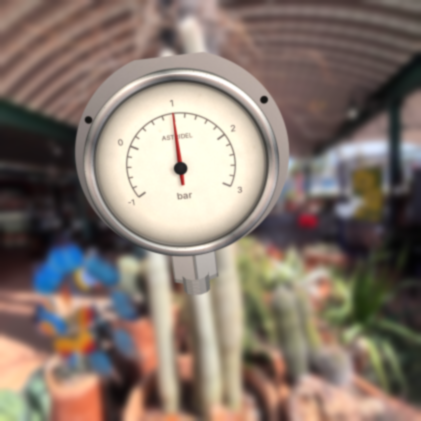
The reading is 1
